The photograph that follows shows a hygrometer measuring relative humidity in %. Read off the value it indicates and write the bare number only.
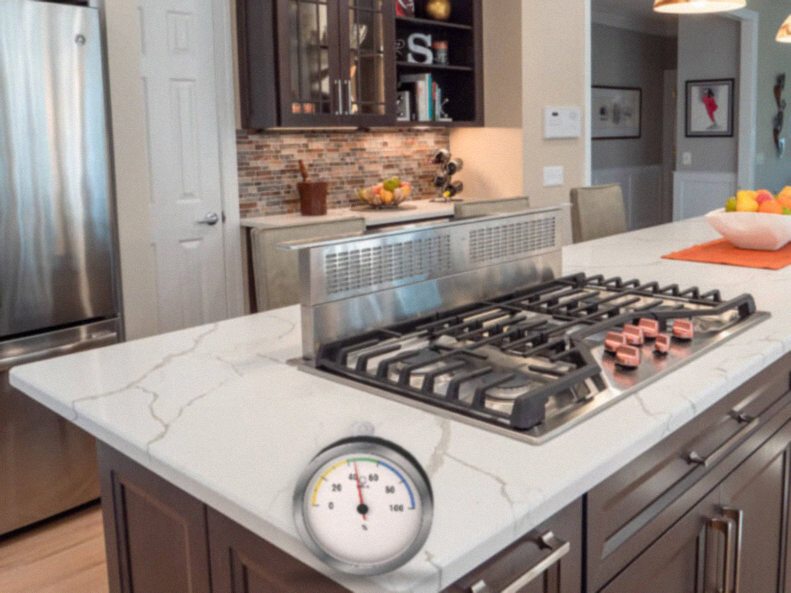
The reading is 45
